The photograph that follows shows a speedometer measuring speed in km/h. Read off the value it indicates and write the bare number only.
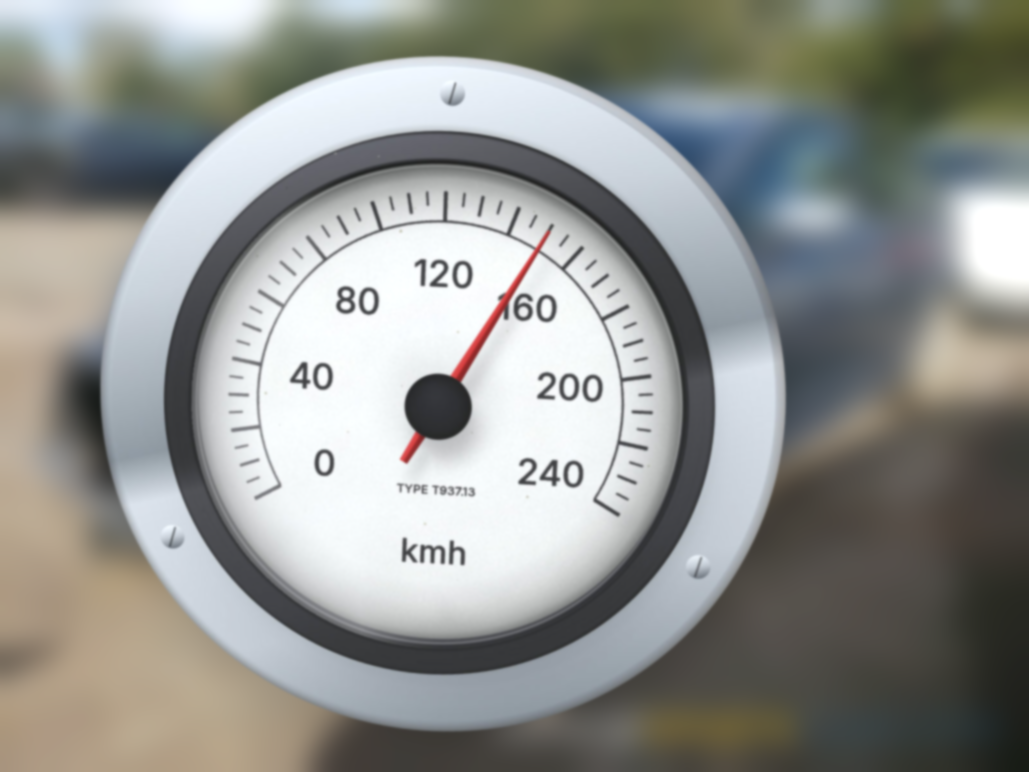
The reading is 150
